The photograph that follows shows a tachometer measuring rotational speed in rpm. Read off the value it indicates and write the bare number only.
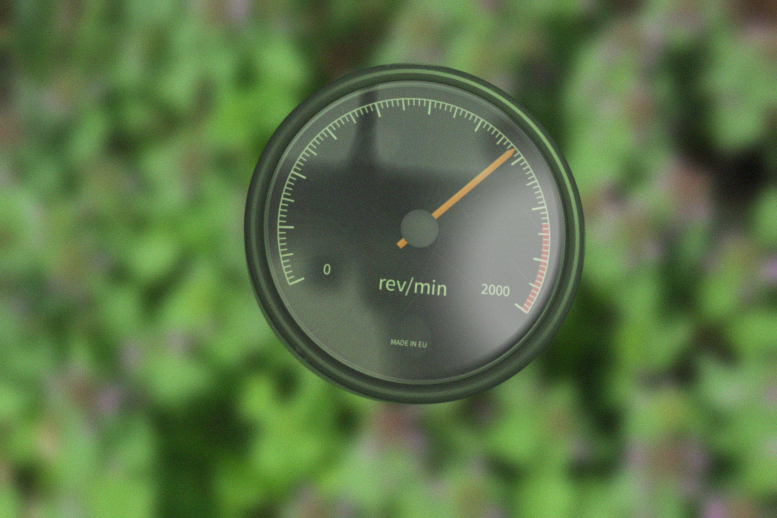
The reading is 1360
